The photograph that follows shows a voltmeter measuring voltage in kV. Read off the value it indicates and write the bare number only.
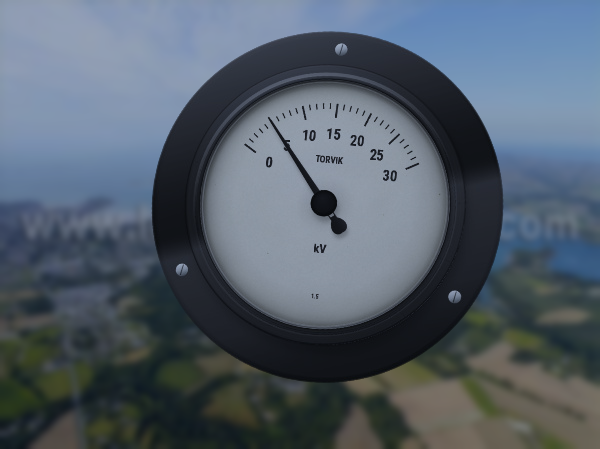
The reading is 5
